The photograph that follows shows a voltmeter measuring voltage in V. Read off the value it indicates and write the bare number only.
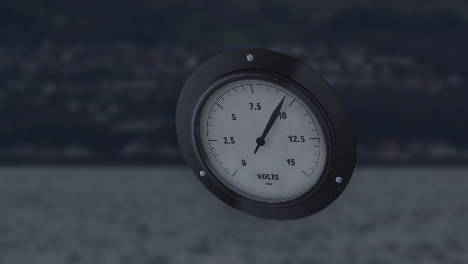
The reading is 9.5
